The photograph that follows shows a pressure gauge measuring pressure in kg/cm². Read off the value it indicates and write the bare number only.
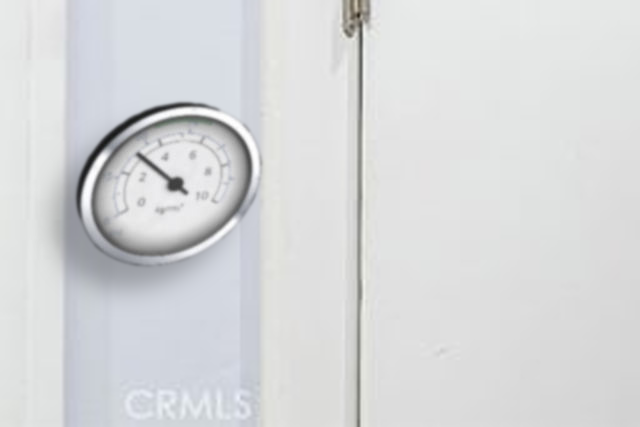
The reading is 3
